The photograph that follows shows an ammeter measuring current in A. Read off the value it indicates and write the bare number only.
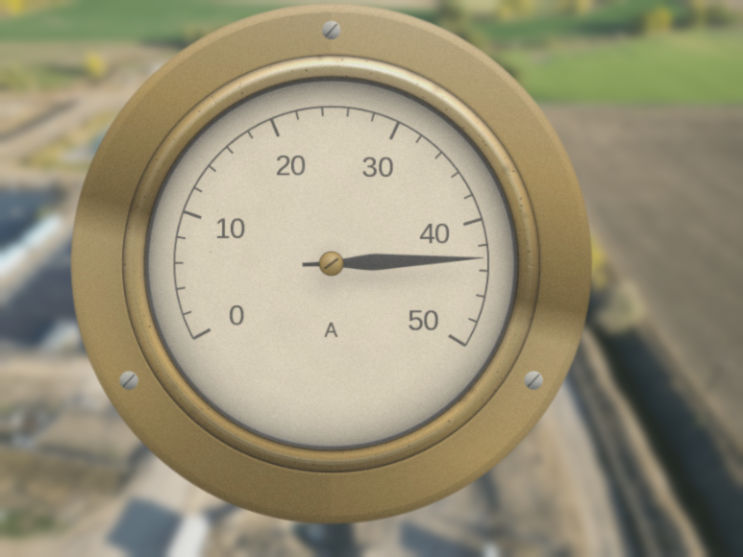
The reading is 43
